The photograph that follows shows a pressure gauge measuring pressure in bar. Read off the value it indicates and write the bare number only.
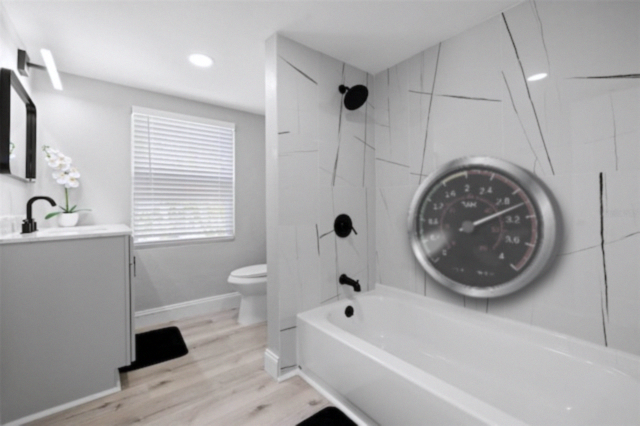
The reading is 3
